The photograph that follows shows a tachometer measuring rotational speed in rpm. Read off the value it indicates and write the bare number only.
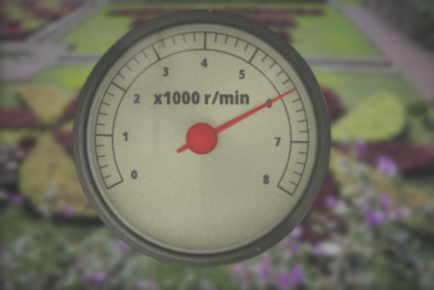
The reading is 6000
